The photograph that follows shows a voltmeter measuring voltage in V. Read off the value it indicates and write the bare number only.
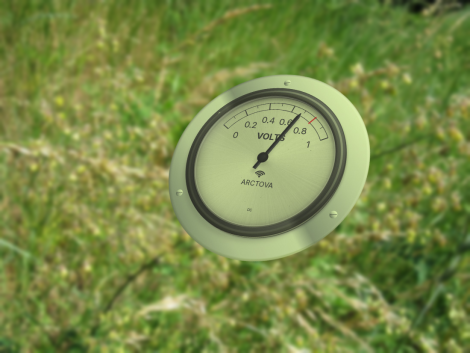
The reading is 0.7
